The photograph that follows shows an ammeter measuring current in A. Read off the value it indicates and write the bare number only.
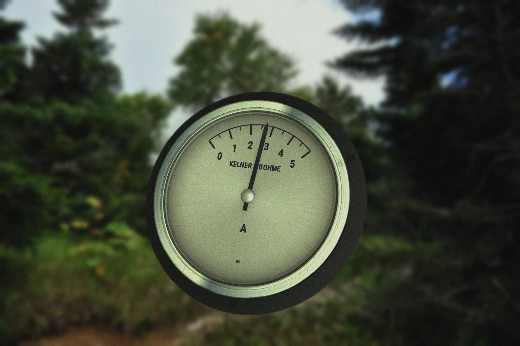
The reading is 2.75
